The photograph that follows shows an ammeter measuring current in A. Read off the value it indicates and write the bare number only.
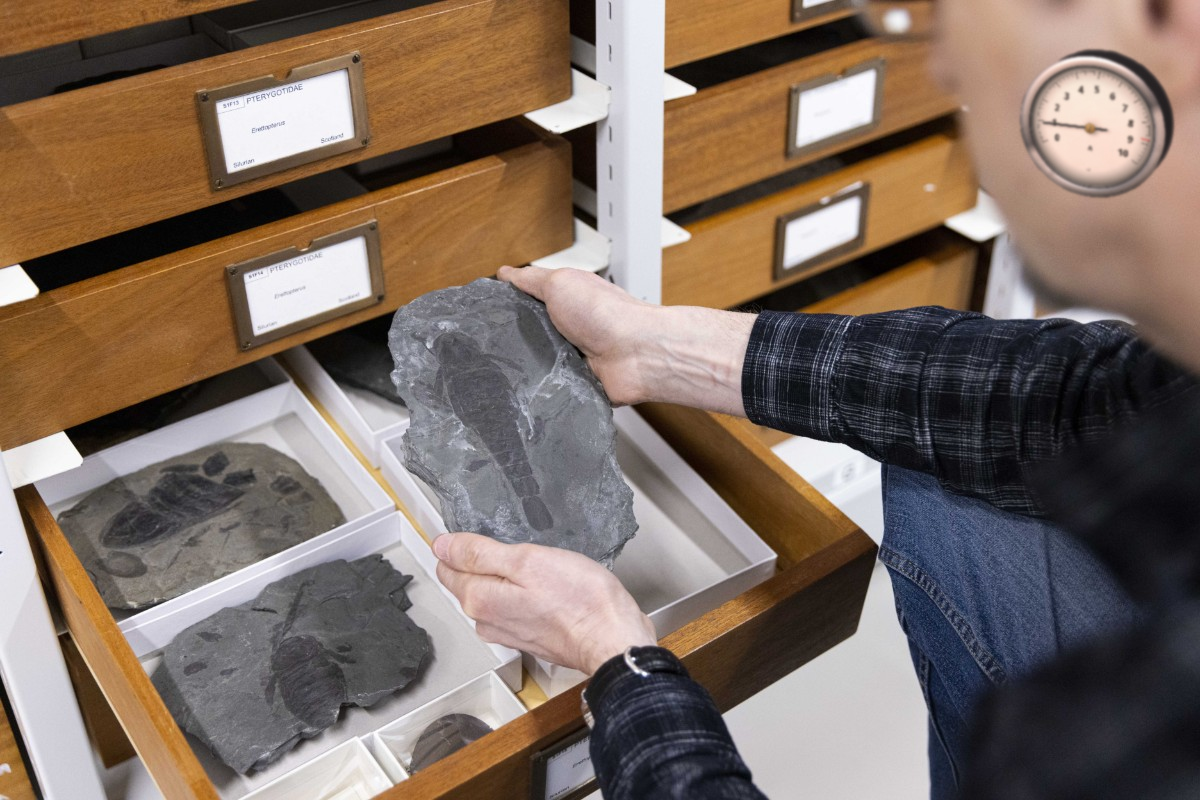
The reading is 1
